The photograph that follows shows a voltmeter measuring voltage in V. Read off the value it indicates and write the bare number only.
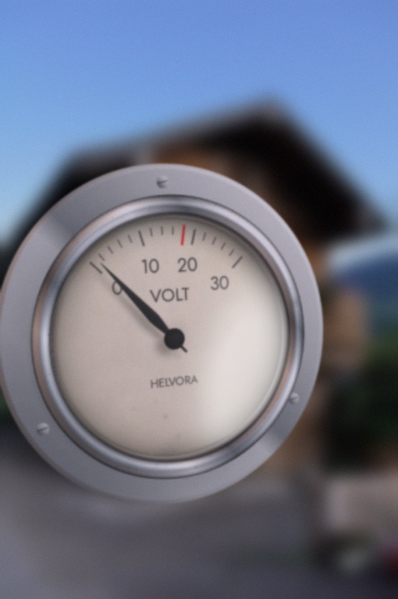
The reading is 1
